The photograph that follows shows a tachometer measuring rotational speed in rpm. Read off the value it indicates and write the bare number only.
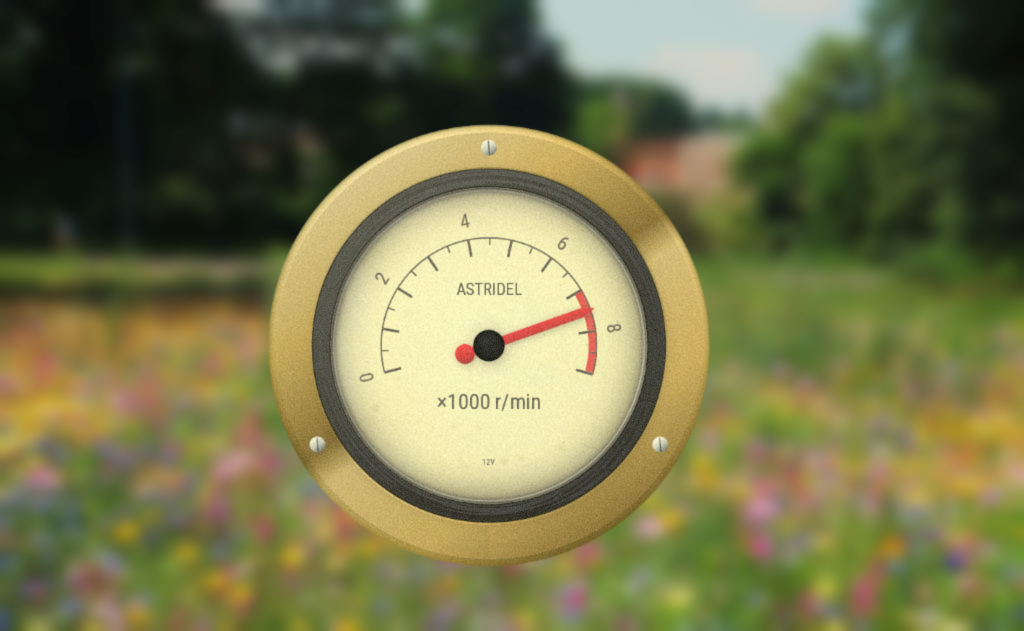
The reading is 7500
